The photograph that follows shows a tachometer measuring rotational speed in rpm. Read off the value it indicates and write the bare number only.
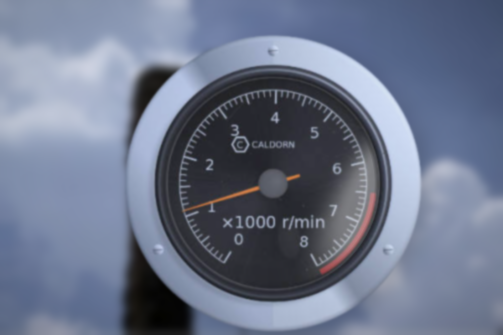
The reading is 1100
